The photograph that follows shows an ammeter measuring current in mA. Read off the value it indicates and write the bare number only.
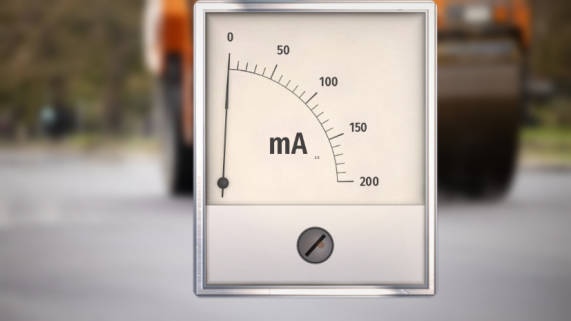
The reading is 0
